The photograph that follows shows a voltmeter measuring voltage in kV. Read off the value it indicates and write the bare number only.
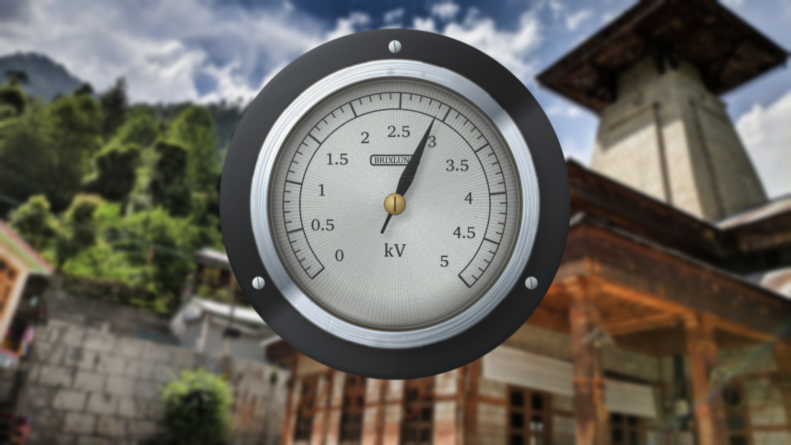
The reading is 2.9
